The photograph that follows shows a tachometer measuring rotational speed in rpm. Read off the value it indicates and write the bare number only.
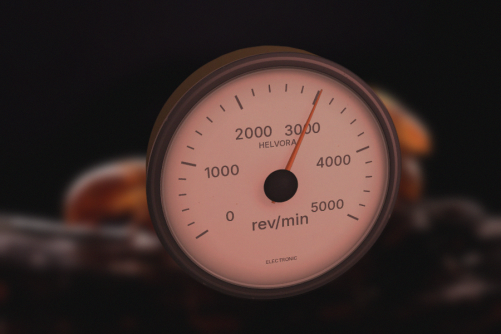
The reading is 3000
